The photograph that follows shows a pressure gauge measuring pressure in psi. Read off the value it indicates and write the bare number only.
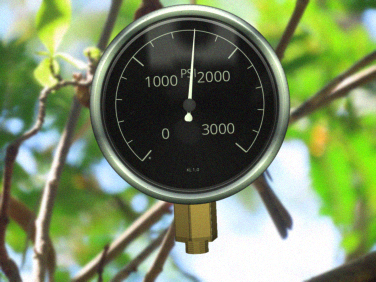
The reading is 1600
